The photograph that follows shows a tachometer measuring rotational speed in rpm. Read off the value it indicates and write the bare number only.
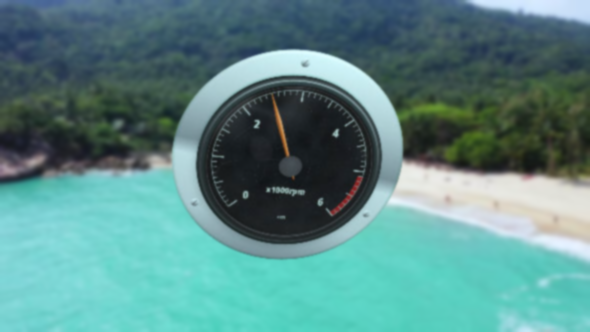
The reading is 2500
